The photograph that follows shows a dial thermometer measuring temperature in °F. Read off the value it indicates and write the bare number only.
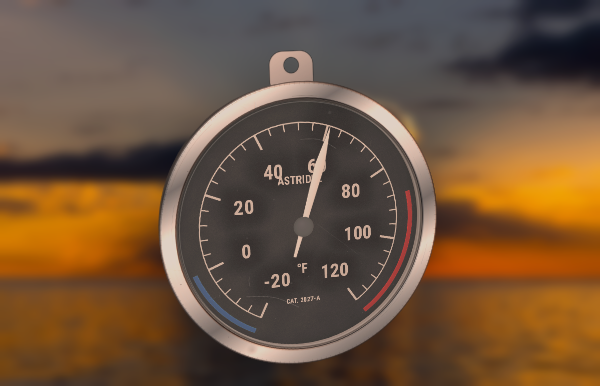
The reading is 60
